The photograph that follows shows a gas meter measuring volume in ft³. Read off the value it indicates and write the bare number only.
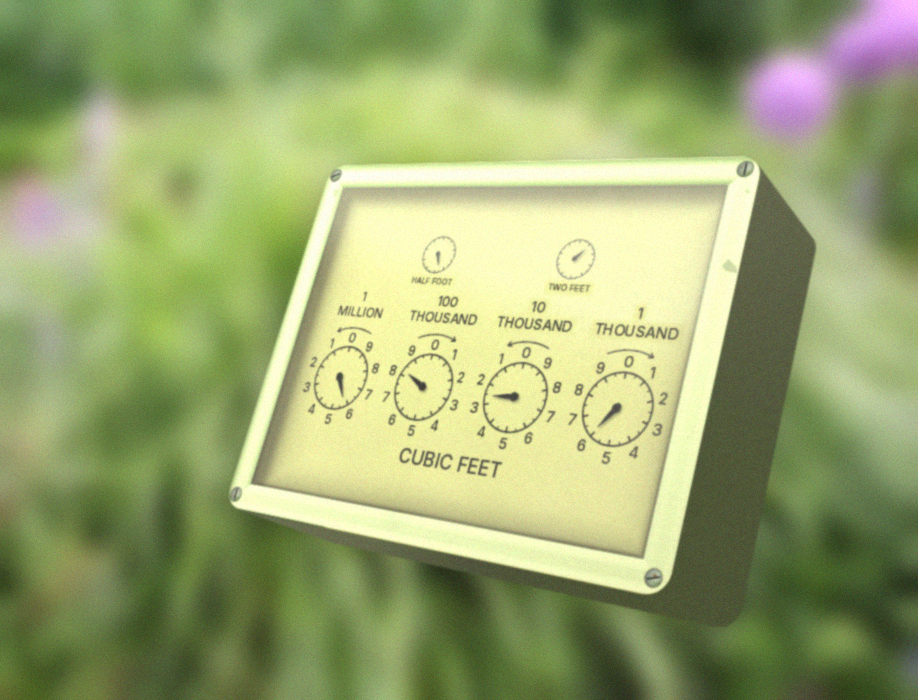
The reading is 582600
